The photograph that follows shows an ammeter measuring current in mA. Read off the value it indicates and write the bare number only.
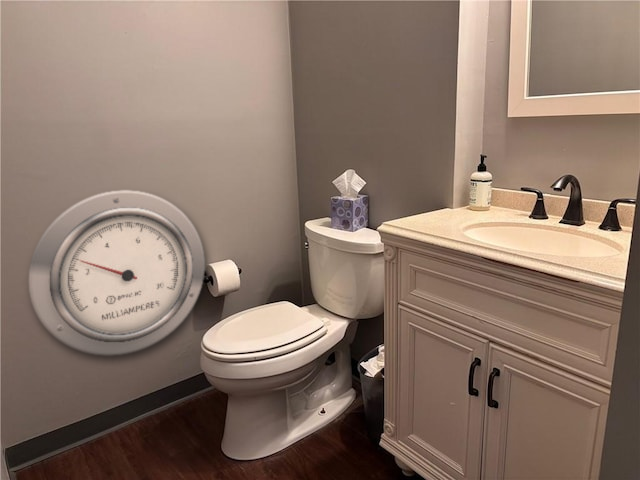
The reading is 2.5
